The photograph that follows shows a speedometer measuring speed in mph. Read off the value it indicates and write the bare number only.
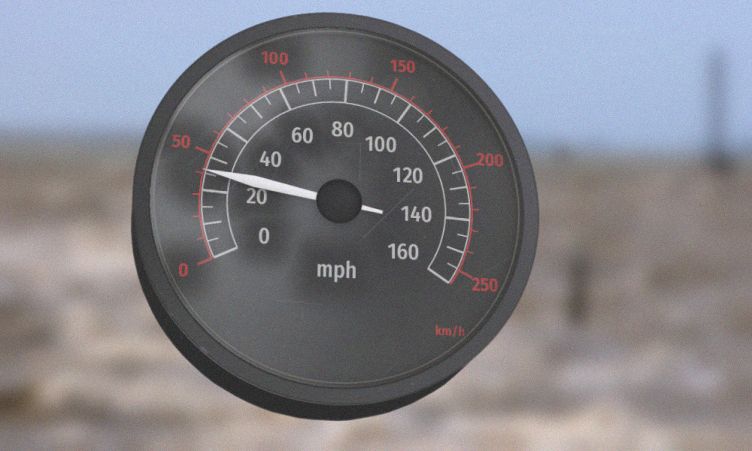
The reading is 25
